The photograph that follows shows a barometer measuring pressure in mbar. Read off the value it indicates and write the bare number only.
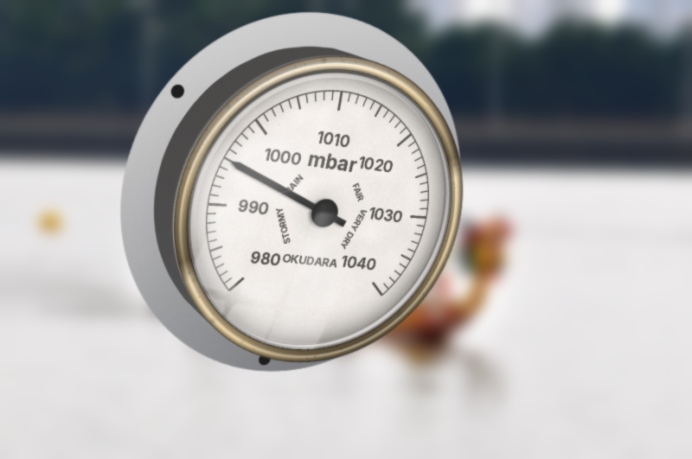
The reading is 995
